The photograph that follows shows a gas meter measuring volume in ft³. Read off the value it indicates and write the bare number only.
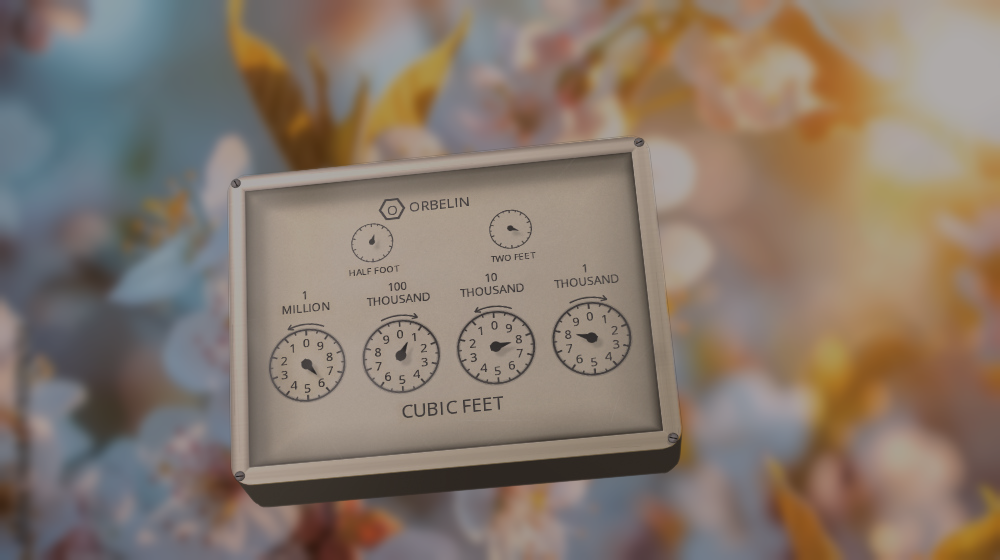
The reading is 607800
